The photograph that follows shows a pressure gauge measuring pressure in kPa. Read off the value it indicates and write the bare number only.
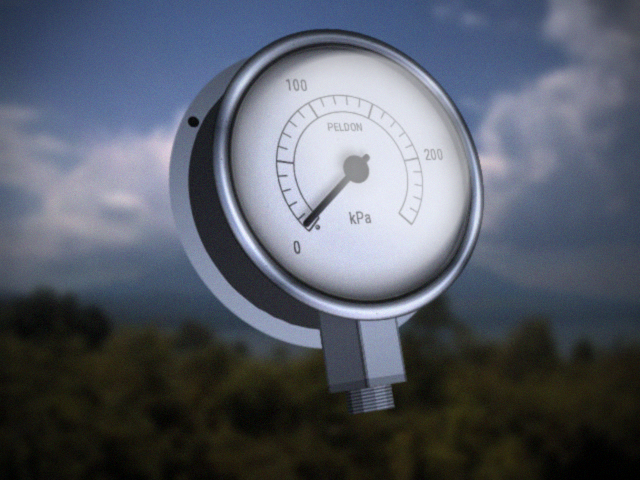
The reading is 5
